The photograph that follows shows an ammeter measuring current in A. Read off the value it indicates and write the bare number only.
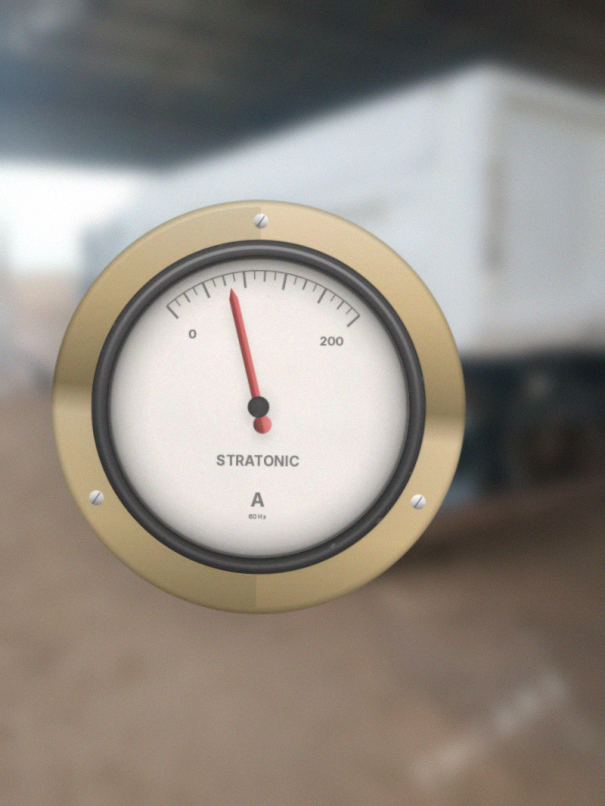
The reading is 65
